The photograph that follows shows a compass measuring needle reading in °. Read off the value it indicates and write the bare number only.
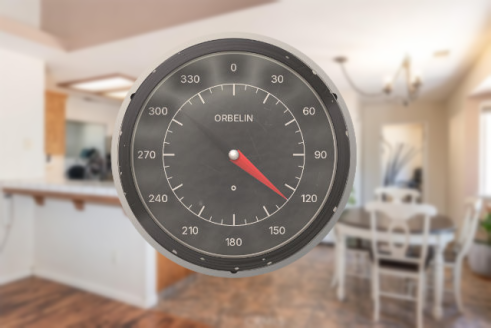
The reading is 130
